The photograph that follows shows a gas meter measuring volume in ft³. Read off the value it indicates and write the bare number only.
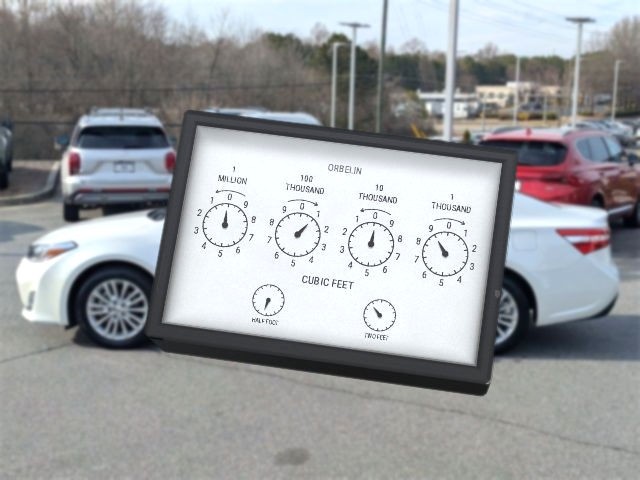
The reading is 9900
